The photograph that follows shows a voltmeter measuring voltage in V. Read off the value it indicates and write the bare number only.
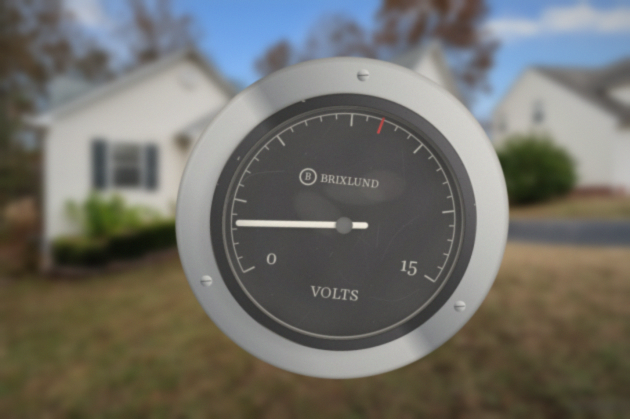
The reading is 1.75
